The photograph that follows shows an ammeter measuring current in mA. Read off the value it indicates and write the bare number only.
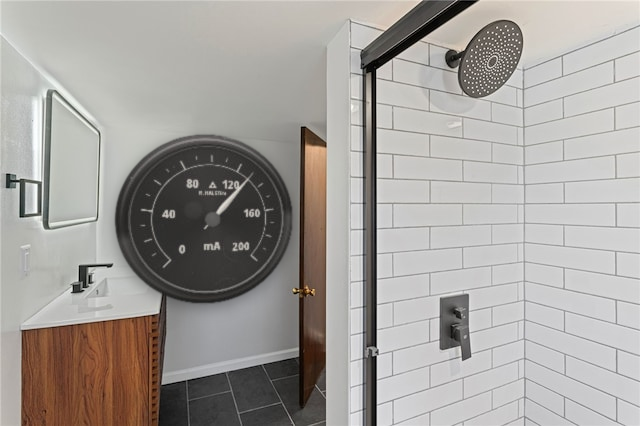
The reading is 130
